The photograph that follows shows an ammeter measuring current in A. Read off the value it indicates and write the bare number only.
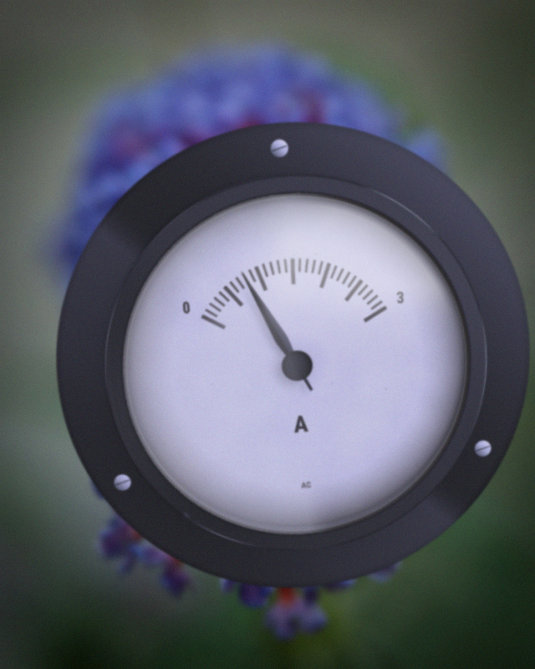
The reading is 0.8
